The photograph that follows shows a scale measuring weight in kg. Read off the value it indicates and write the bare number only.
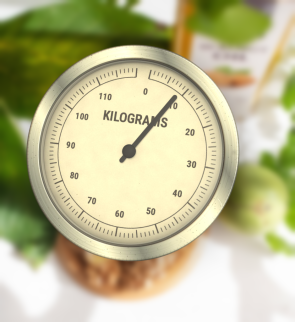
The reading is 9
